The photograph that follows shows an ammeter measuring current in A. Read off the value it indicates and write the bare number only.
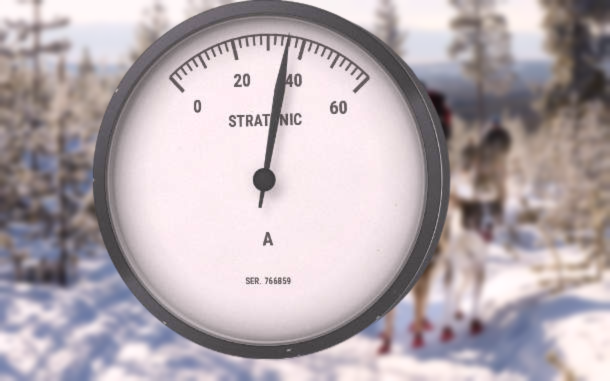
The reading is 36
